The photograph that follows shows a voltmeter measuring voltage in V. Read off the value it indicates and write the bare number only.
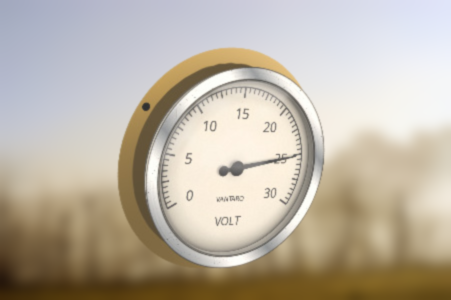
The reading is 25
